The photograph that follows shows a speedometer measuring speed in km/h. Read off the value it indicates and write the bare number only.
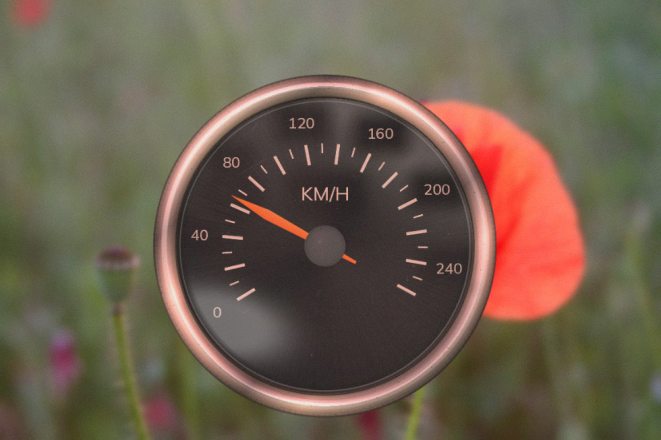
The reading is 65
